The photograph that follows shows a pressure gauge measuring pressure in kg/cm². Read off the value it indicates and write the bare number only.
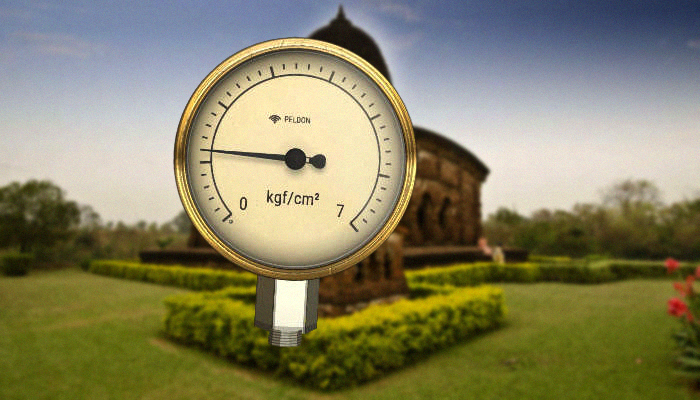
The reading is 1.2
